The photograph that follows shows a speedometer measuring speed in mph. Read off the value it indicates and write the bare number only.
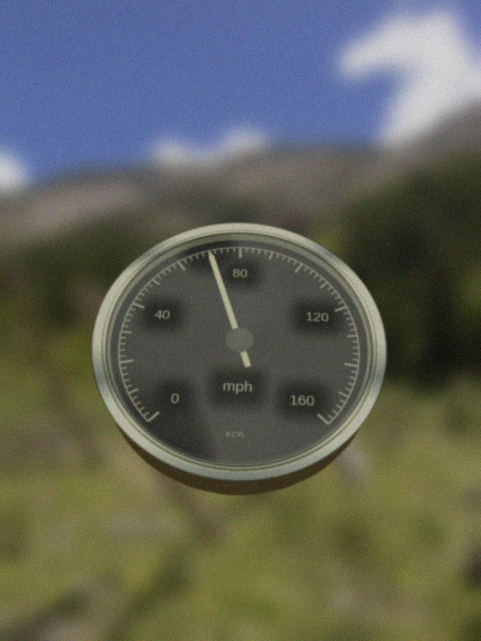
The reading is 70
